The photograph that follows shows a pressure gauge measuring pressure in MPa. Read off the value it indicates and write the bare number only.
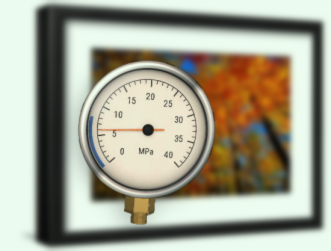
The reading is 6
